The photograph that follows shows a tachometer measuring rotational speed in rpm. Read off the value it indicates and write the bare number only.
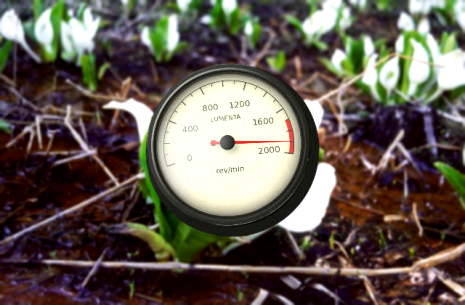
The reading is 1900
